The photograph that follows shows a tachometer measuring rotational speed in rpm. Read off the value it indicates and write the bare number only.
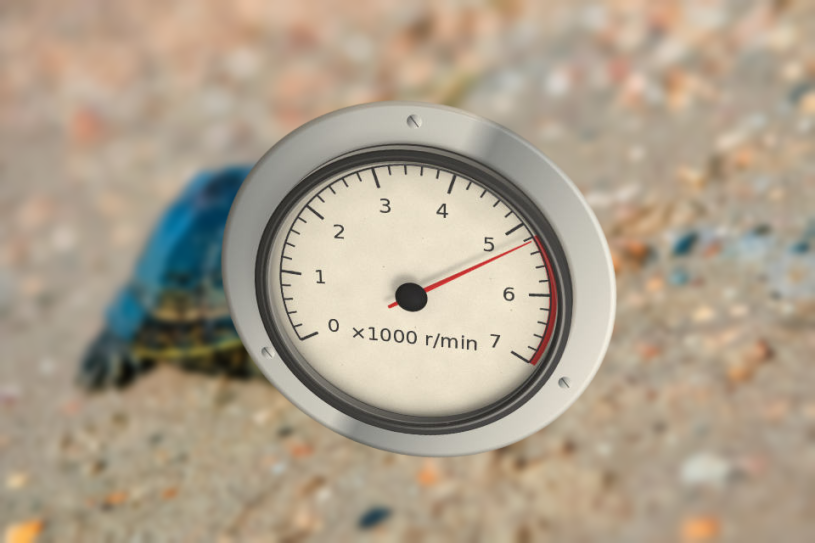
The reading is 5200
